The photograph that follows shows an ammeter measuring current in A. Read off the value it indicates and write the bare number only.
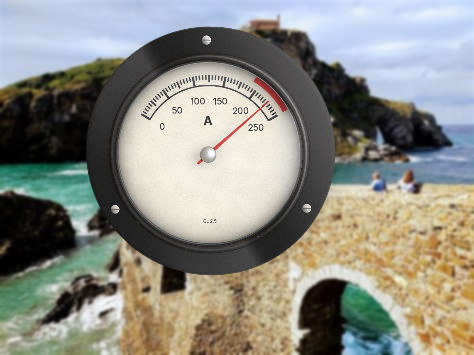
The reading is 225
